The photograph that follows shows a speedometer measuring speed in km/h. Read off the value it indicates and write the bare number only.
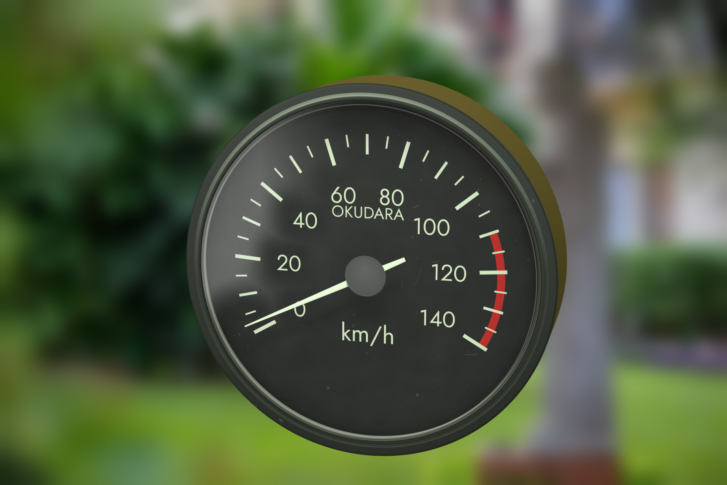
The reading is 2.5
